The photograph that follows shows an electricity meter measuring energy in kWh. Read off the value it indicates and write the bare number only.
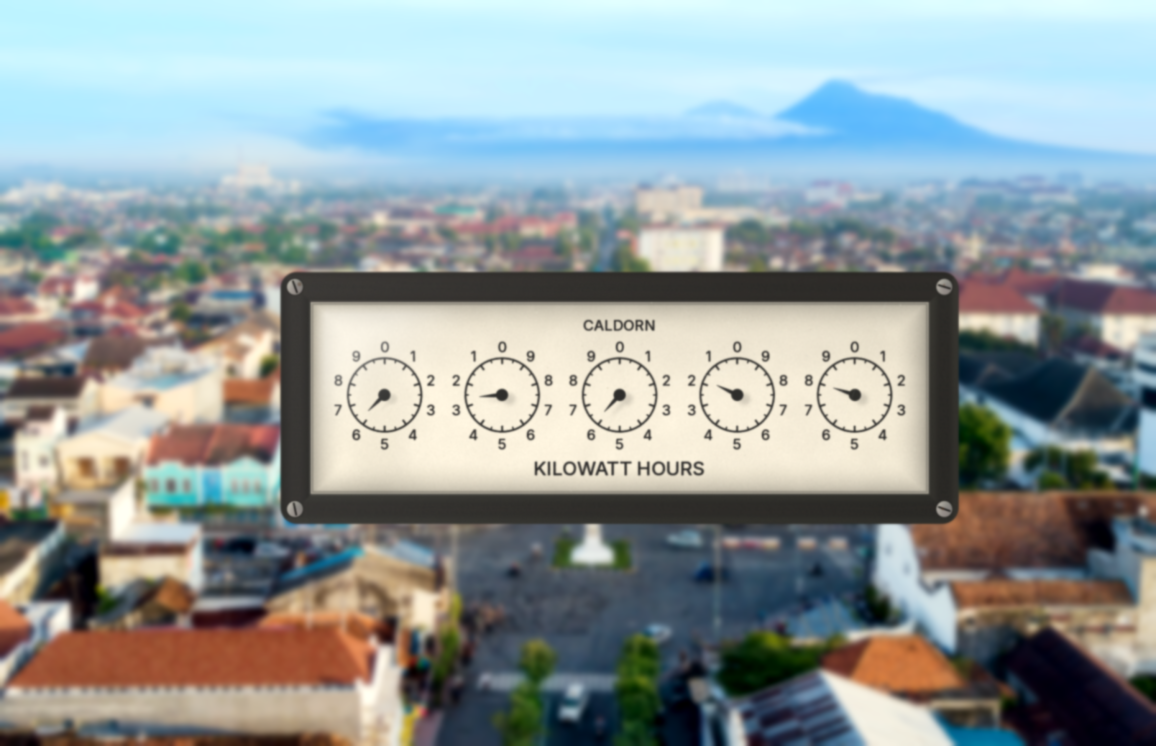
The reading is 62618
